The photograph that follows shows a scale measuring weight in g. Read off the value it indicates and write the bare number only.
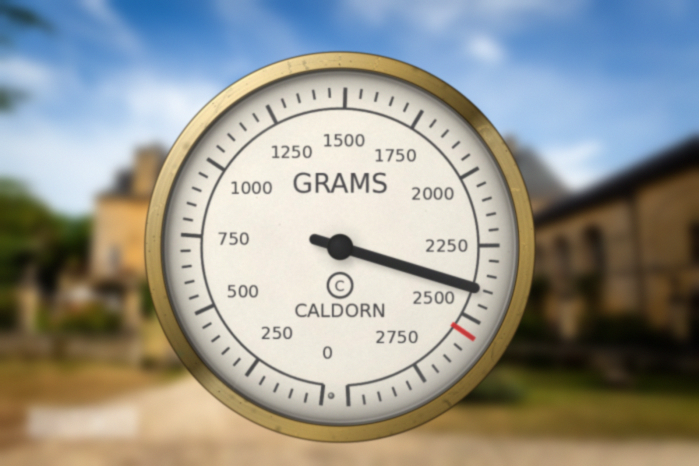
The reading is 2400
